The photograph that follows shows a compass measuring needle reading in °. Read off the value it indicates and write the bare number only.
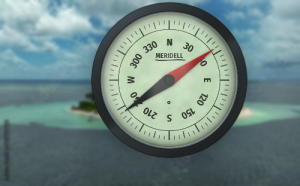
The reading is 55
